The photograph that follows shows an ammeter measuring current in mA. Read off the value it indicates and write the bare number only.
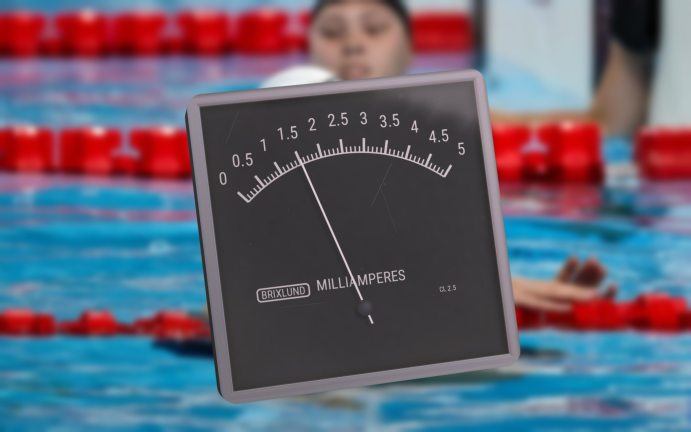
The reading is 1.5
